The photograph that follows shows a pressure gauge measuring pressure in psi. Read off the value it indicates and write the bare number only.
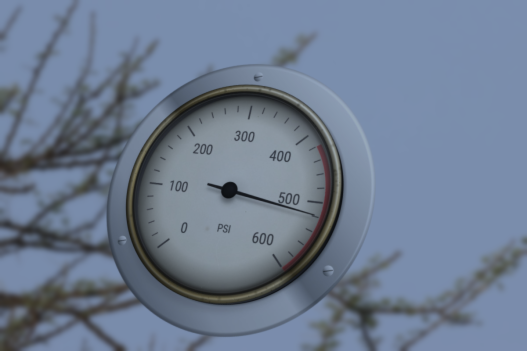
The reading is 520
